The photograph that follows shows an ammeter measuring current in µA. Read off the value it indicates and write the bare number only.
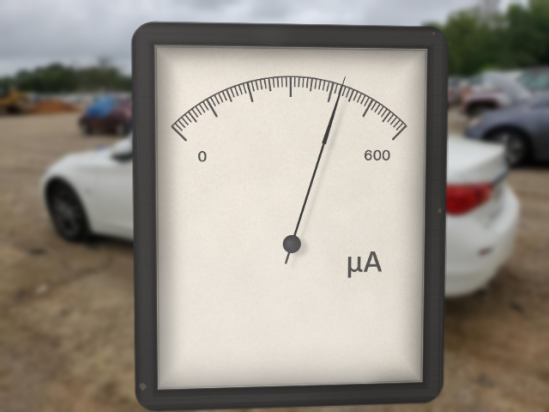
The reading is 420
